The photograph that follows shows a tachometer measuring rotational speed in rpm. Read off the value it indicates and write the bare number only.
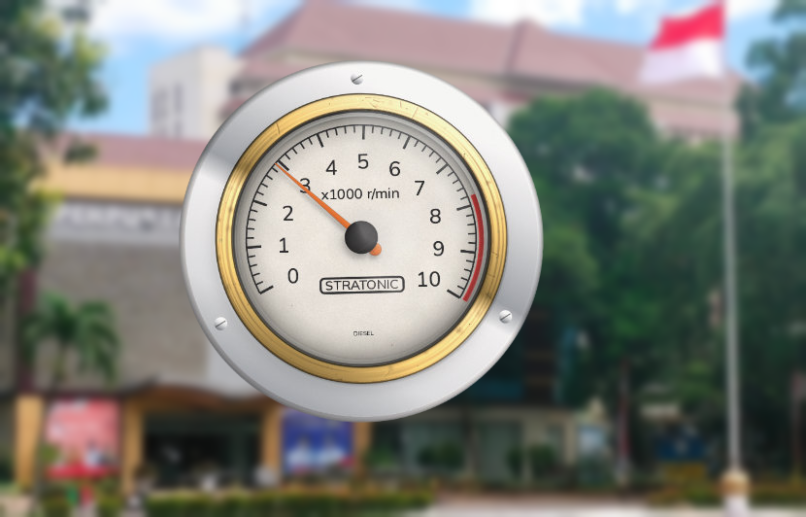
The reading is 2900
